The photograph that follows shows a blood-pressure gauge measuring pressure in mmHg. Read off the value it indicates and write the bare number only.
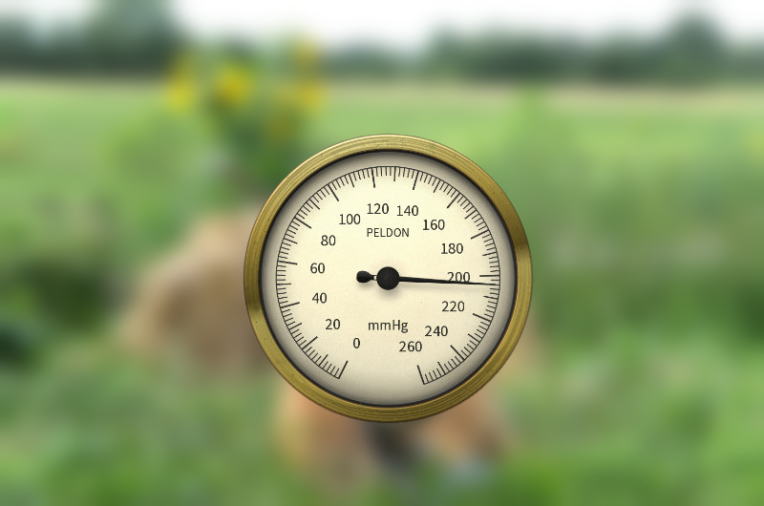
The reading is 204
